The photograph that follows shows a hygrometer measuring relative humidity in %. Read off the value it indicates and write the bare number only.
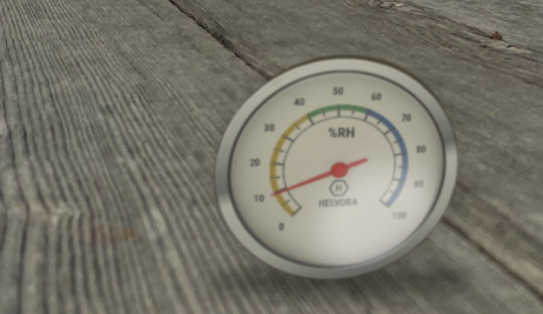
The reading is 10
